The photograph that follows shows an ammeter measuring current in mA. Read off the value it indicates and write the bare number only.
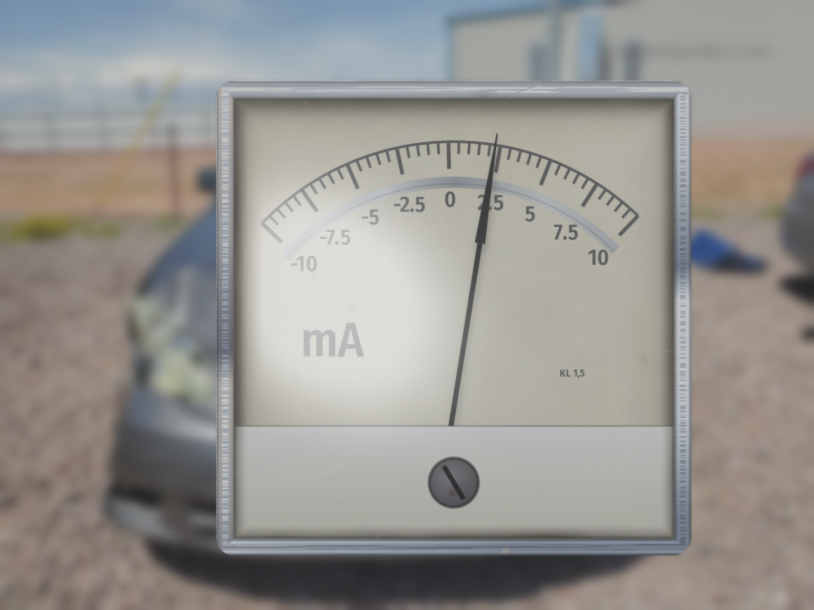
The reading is 2.25
